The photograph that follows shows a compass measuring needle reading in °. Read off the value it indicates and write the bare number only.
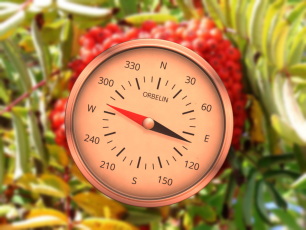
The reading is 280
